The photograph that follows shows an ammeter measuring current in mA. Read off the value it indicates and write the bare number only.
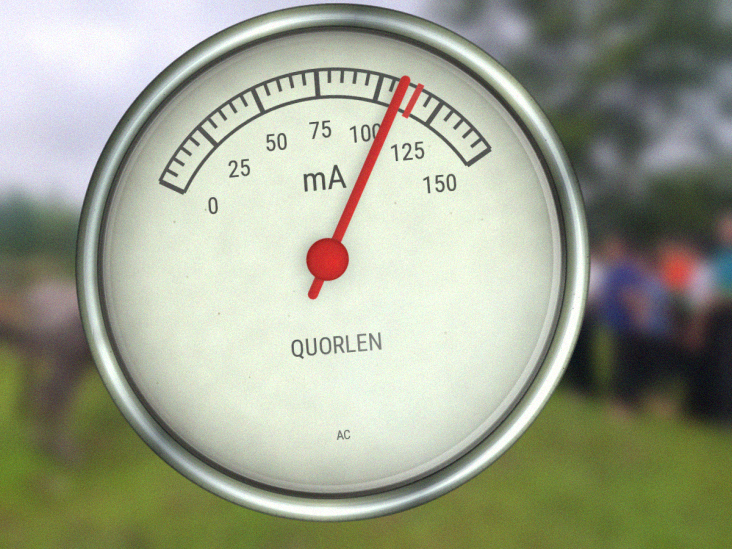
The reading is 110
